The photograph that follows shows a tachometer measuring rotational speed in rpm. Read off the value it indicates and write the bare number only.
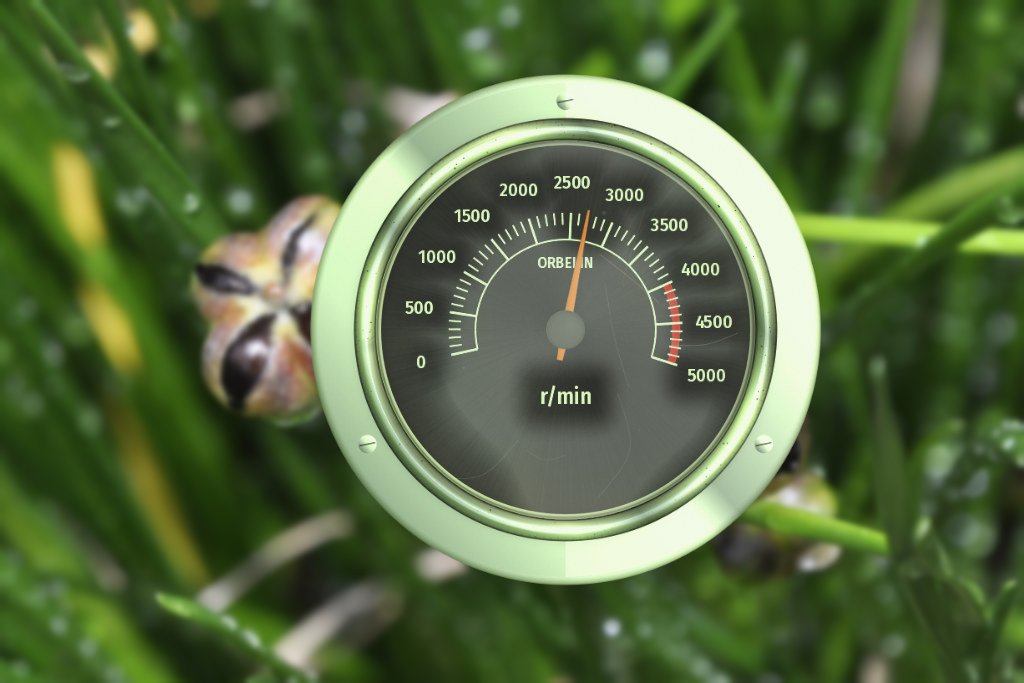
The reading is 2700
